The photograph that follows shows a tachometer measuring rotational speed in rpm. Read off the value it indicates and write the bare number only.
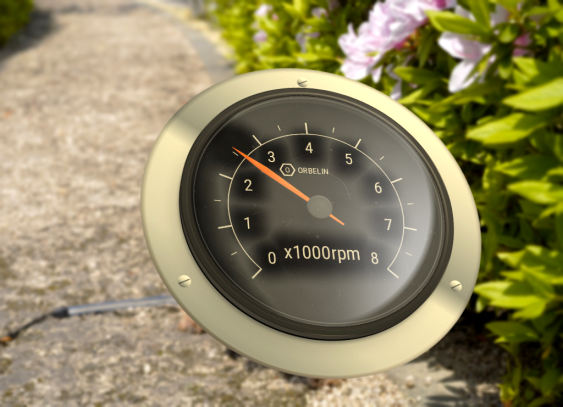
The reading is 2500
